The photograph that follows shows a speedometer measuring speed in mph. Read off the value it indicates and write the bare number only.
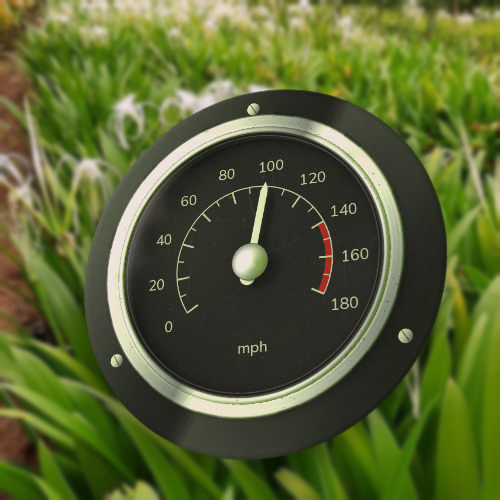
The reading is 100
